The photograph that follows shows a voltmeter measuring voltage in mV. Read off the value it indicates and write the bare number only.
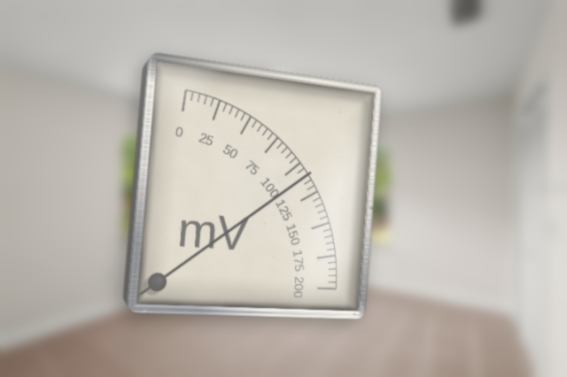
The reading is 110
